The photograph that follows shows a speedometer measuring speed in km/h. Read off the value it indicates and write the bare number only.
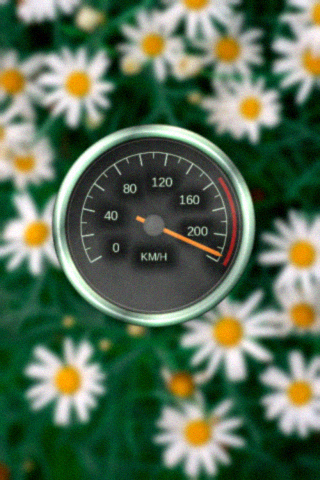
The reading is 215
